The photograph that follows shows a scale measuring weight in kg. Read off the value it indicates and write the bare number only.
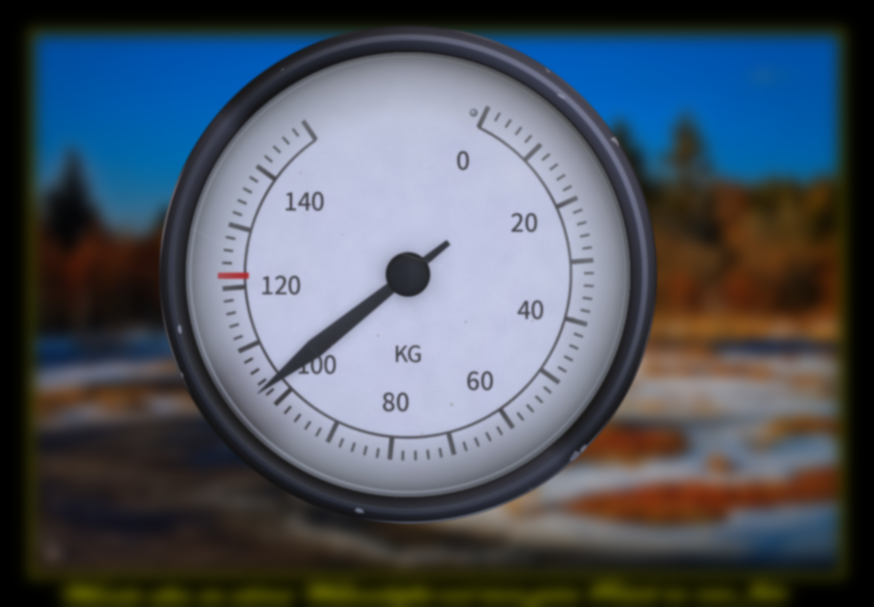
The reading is 103
